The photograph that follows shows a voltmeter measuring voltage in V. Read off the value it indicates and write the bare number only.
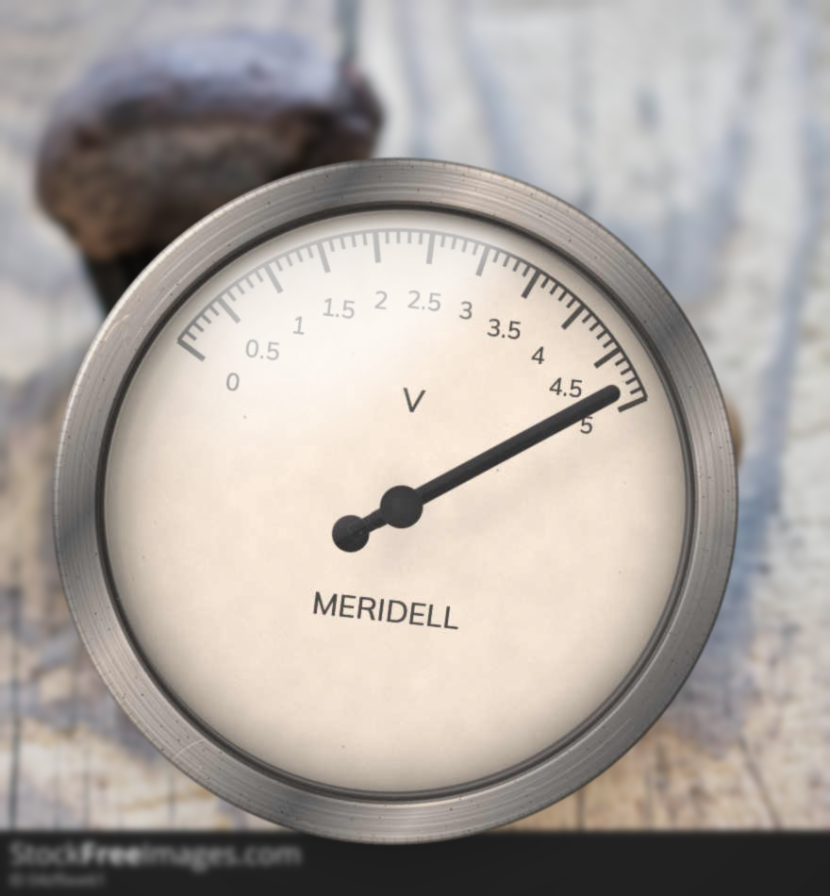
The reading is 4.8
